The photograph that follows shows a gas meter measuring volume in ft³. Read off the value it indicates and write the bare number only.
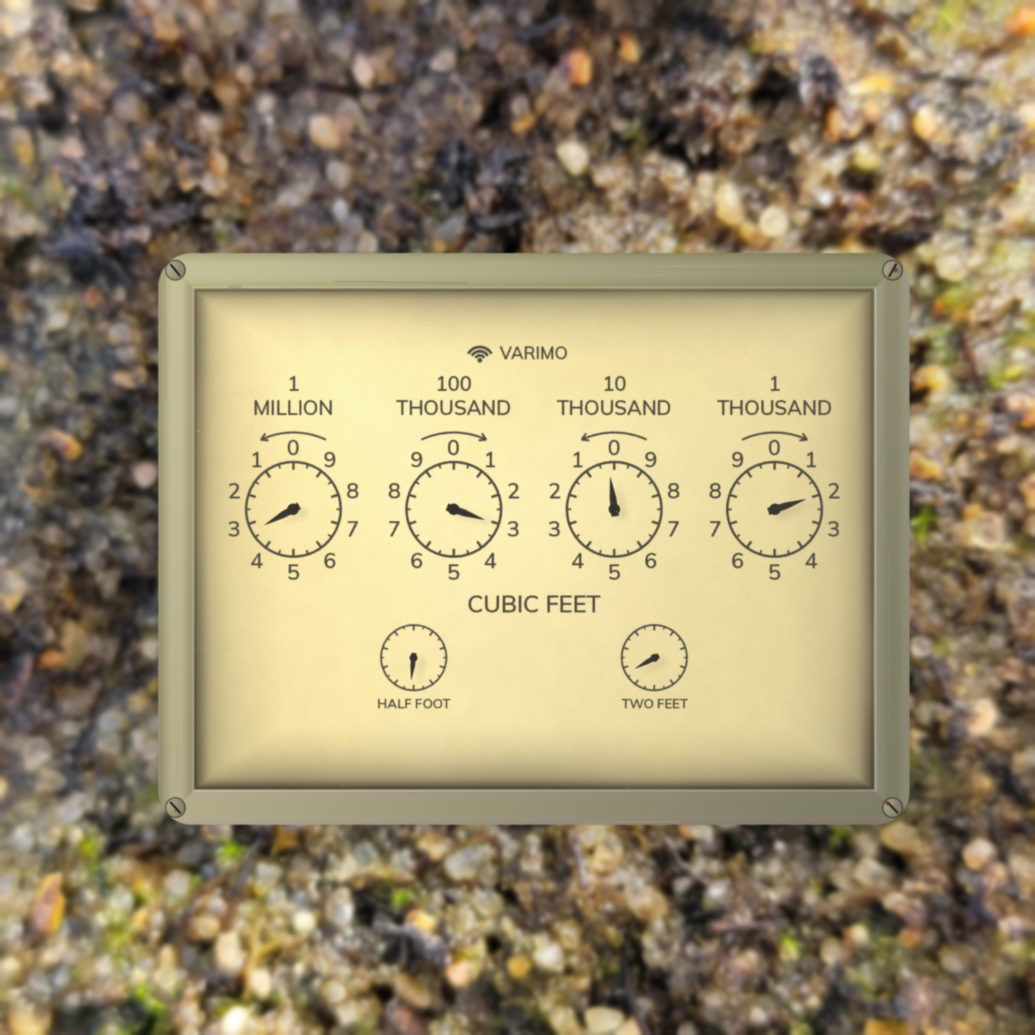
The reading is 330200
